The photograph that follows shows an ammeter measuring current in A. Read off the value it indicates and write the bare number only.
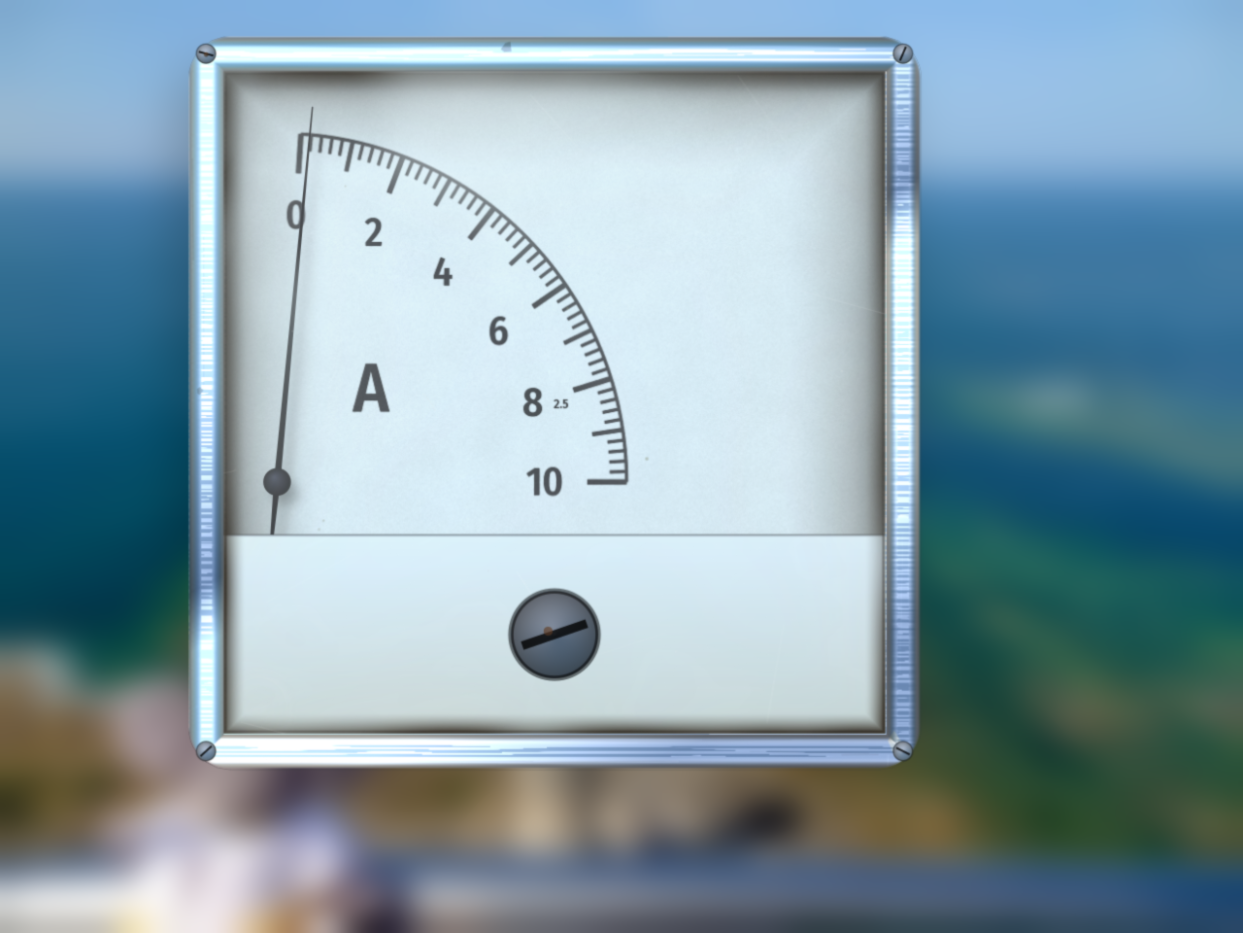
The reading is 0.2
